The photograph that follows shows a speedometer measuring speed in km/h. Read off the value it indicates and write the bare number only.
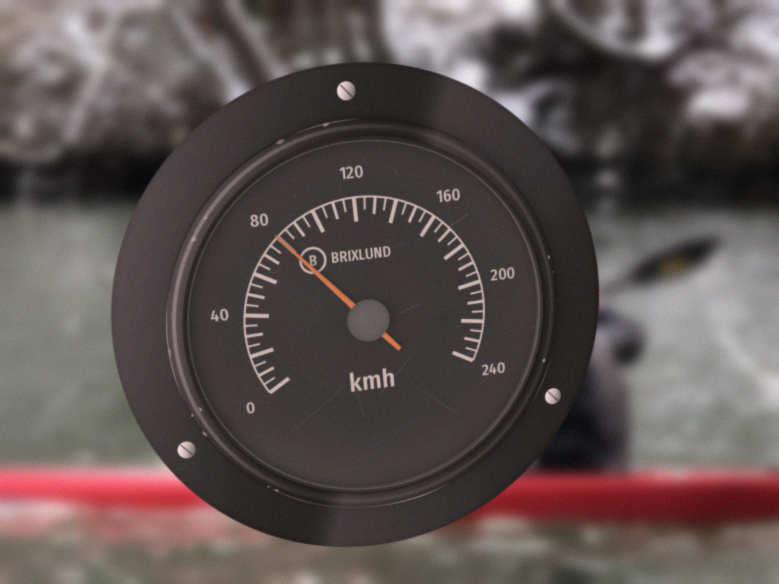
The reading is 80
